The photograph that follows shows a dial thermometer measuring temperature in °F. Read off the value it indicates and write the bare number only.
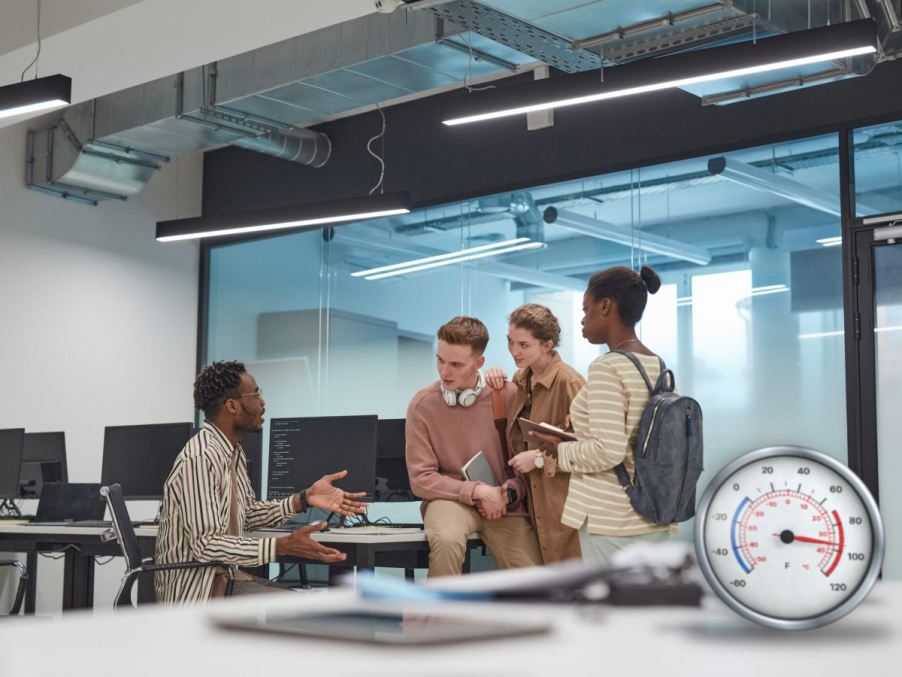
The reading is 95
